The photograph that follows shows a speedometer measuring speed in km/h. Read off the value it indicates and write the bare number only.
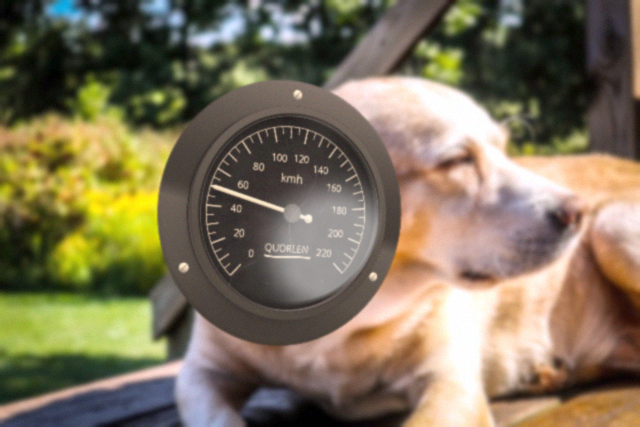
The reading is 50
